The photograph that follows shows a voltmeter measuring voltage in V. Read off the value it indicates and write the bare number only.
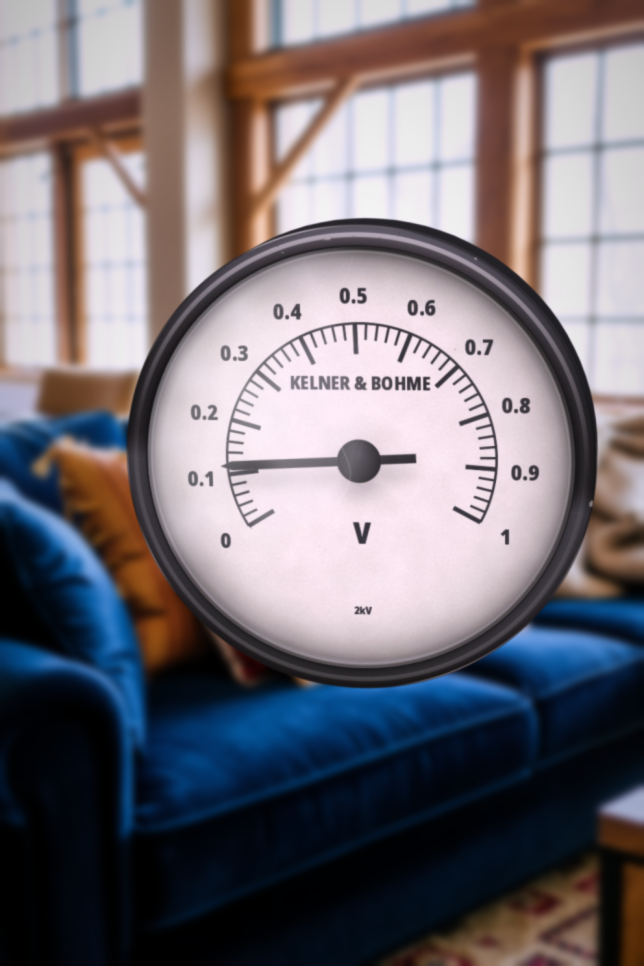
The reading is 0.12
